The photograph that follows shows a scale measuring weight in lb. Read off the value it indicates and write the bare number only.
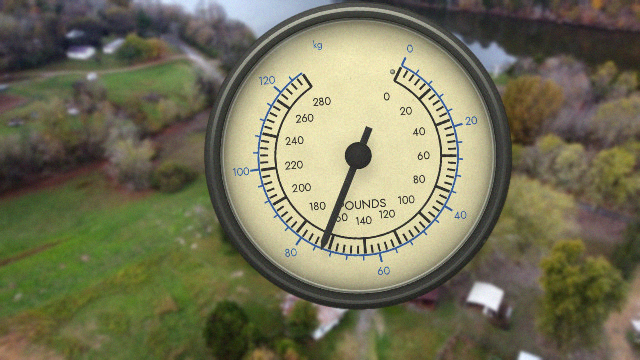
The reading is 164
